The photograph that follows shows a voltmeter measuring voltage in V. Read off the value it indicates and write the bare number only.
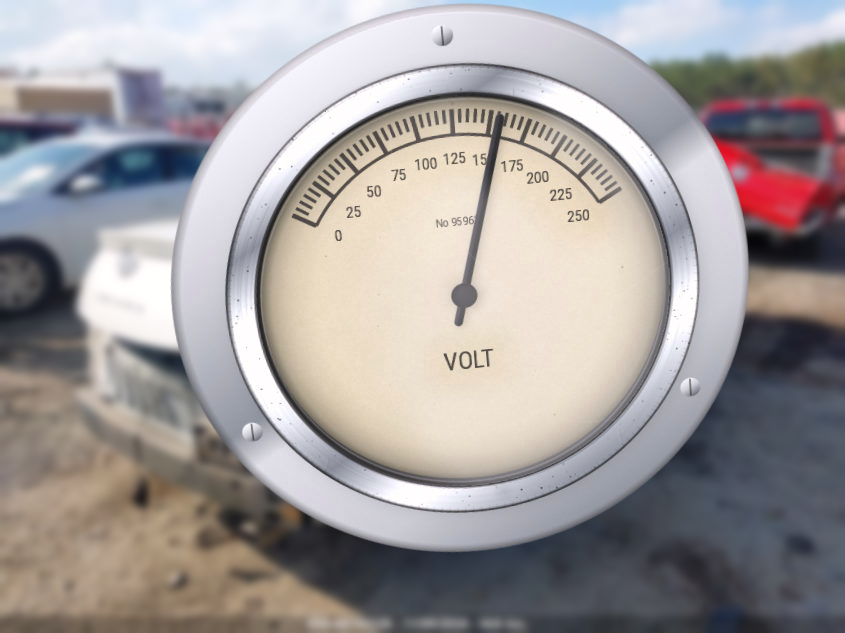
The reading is 155
